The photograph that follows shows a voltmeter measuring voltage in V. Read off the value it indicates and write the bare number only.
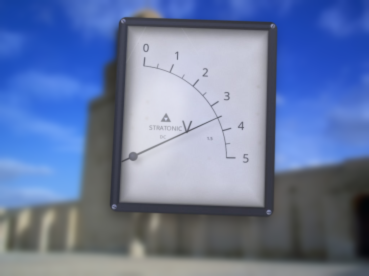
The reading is 3.5
